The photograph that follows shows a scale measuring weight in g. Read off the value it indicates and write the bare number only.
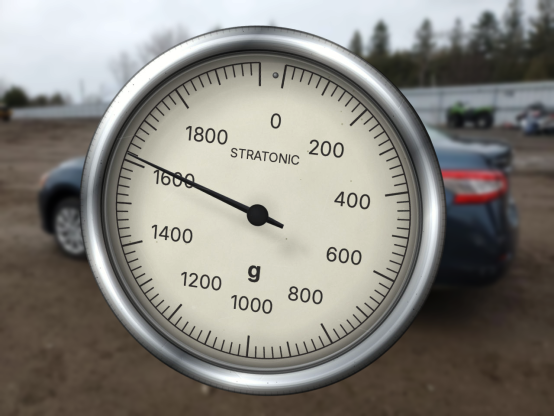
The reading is 1620
